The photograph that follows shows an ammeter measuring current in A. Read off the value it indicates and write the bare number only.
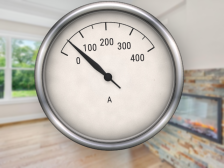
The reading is 50
